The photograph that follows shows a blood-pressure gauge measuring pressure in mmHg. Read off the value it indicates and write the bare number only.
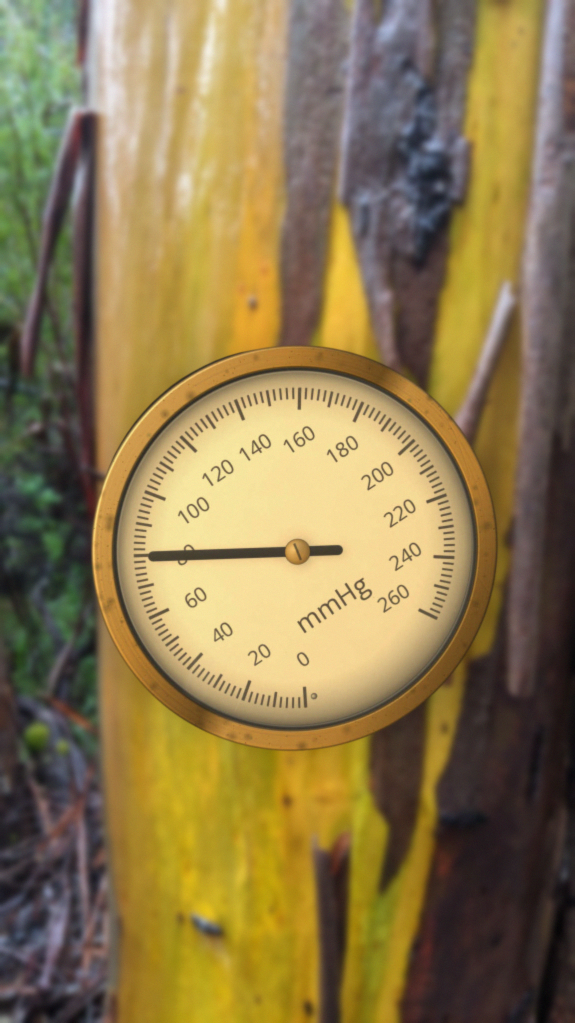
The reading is 80
